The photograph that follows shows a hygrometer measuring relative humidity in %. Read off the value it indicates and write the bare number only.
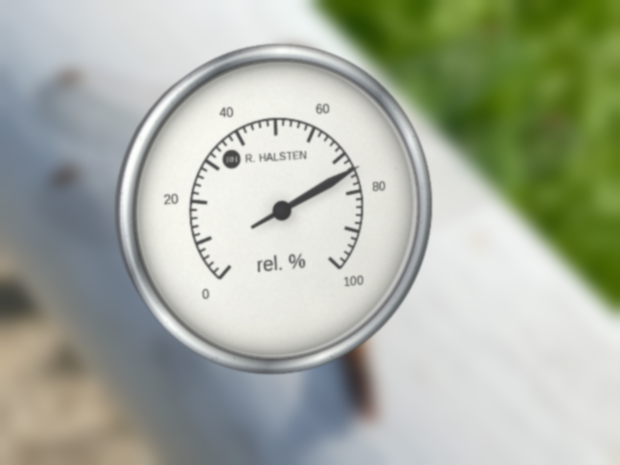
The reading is 74
